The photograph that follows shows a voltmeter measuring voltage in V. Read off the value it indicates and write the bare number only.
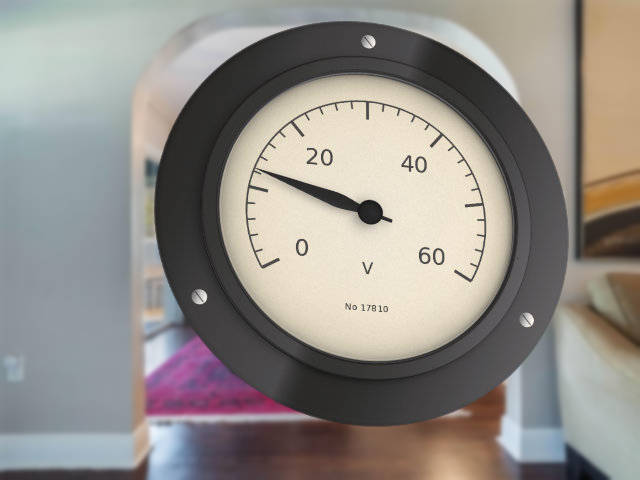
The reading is 12
